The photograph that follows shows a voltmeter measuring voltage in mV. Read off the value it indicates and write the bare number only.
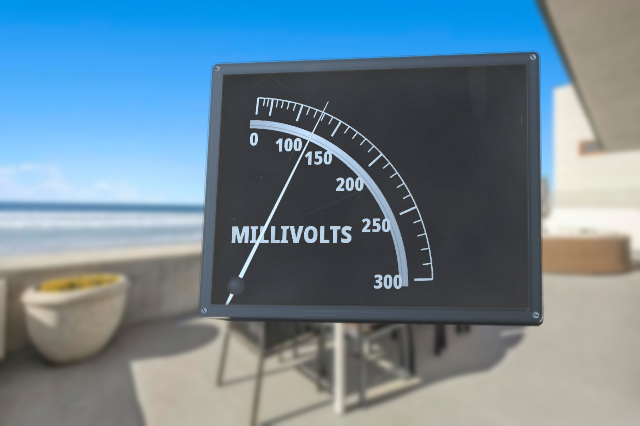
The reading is 130
